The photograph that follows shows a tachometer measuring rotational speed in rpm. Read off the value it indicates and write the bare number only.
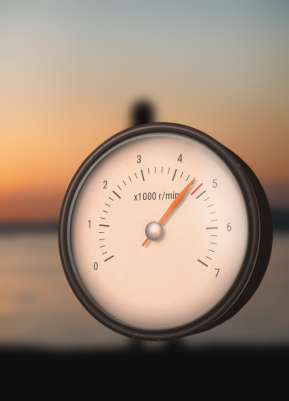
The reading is 4600
